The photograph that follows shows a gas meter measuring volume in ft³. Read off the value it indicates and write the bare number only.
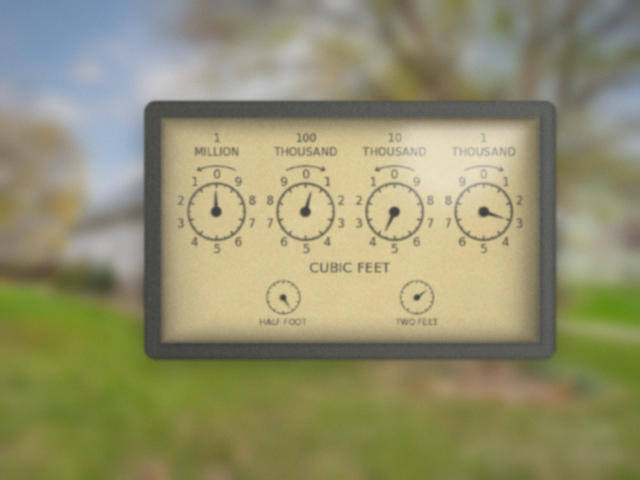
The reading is 4300
